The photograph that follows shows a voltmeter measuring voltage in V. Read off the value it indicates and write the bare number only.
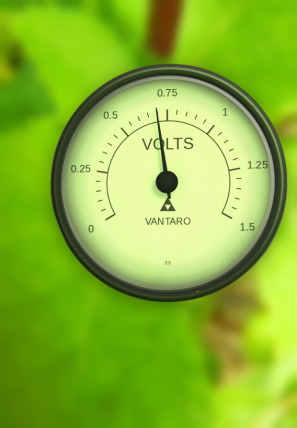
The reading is 0.7
